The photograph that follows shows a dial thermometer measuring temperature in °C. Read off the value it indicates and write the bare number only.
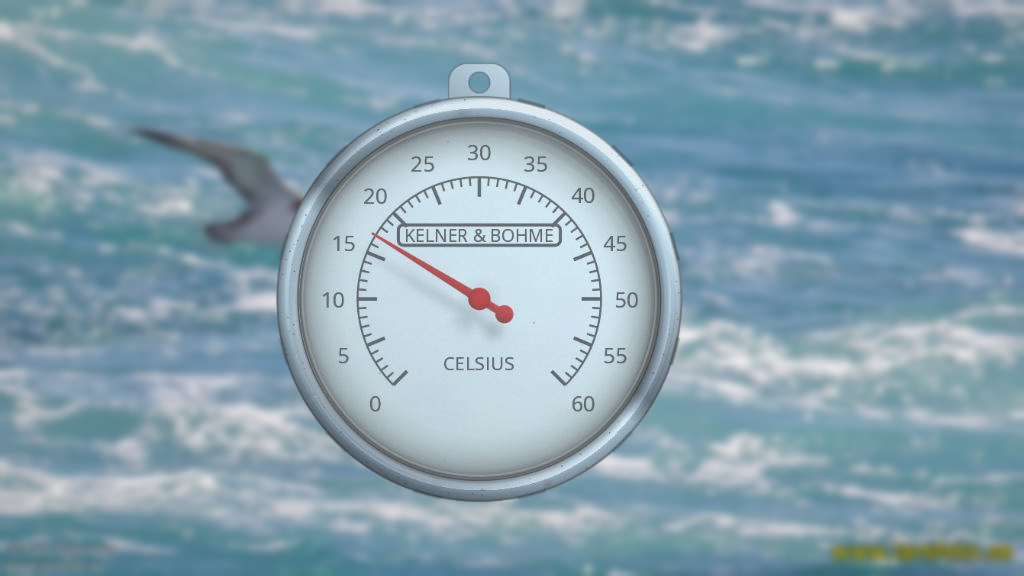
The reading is 17
